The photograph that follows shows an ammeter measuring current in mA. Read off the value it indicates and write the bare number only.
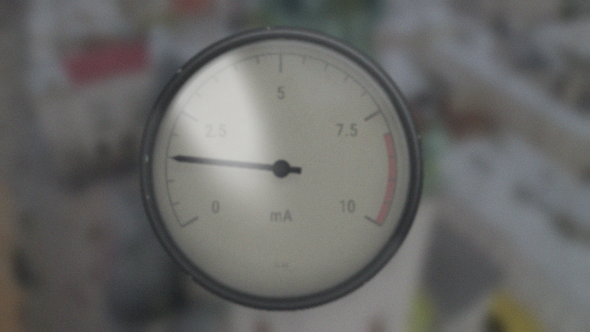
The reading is 1.5
